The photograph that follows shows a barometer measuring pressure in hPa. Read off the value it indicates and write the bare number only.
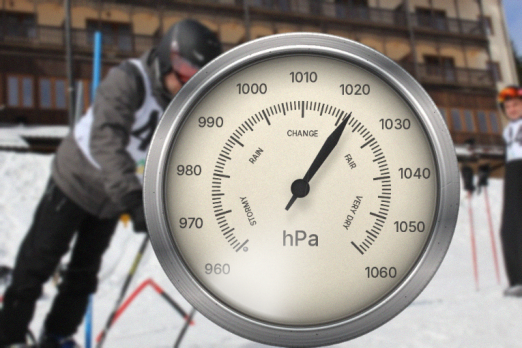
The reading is 1022
